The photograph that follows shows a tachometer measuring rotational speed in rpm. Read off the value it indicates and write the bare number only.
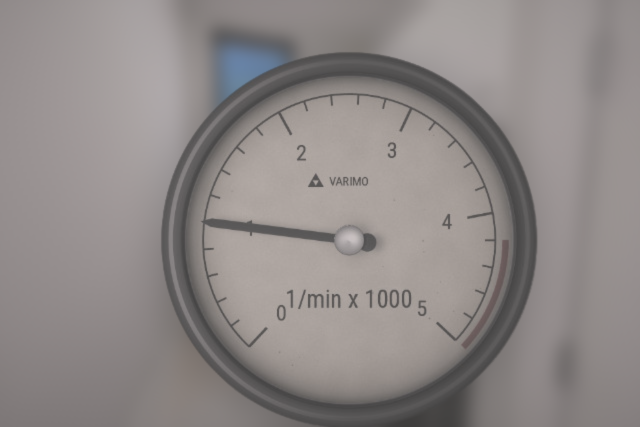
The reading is 1000
